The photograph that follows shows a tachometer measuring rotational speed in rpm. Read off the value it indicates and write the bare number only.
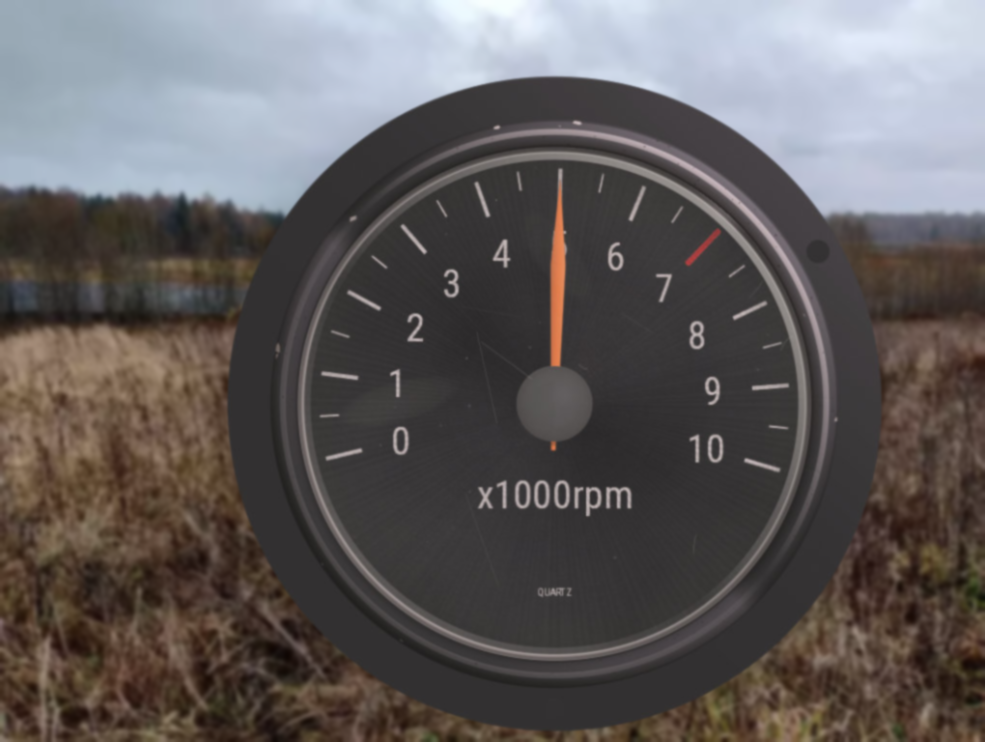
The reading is 5000
